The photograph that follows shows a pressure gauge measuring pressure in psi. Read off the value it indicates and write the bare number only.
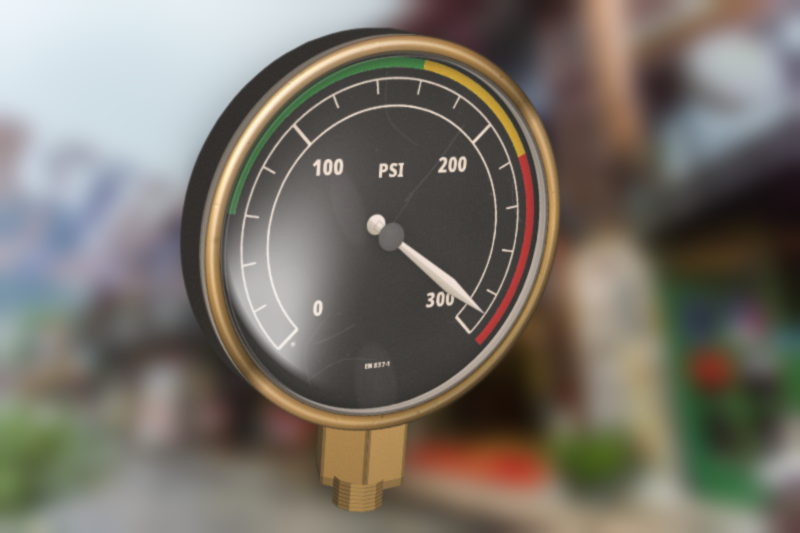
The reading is 290
